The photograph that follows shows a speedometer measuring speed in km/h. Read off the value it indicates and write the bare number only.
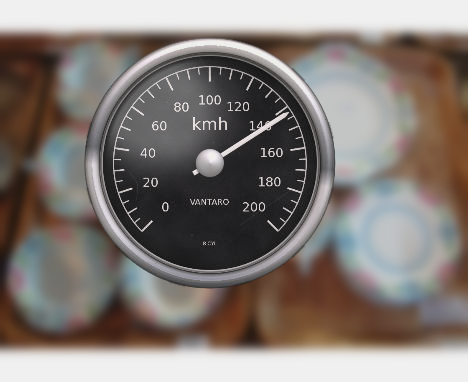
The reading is 142.5
